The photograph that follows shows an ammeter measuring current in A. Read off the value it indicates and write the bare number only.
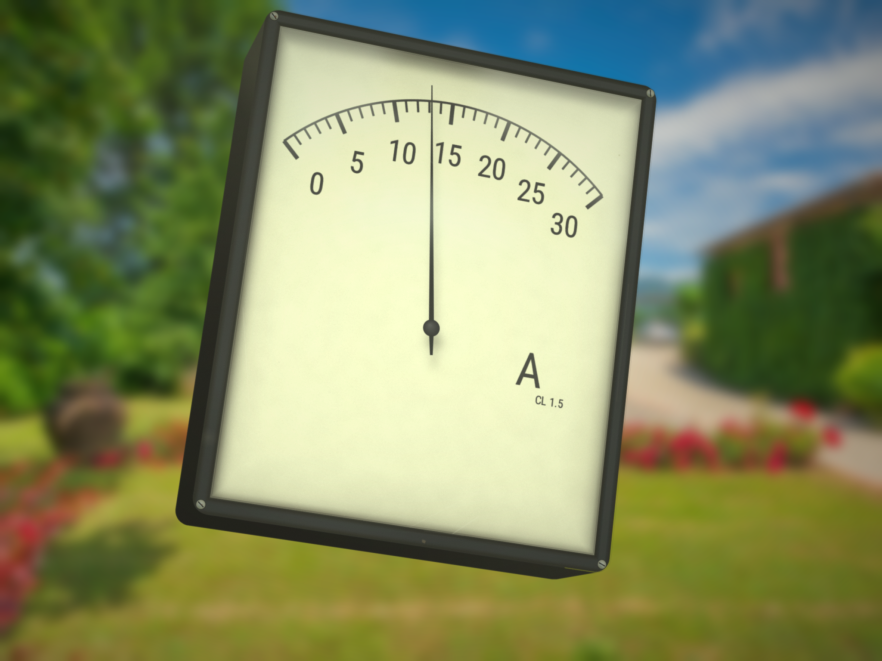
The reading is 13
